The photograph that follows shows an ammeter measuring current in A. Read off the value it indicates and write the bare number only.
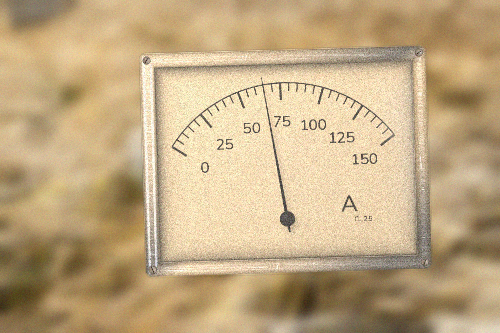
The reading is 65
